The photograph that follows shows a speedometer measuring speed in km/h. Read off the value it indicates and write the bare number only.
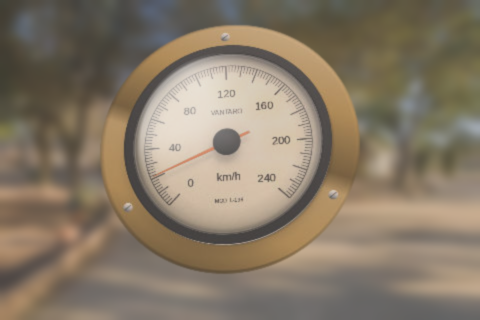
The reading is 20
